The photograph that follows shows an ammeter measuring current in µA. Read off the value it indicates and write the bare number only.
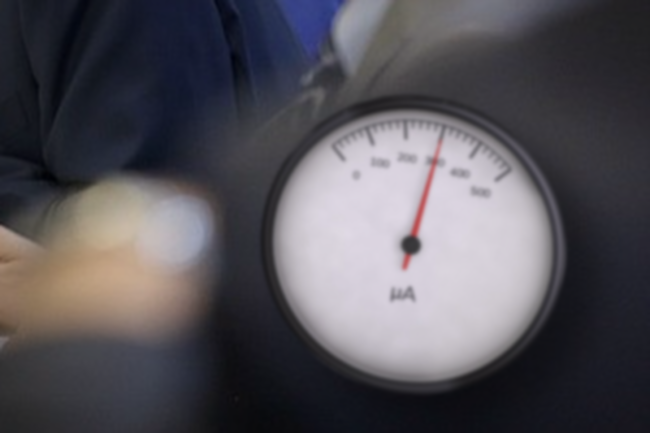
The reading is 300
